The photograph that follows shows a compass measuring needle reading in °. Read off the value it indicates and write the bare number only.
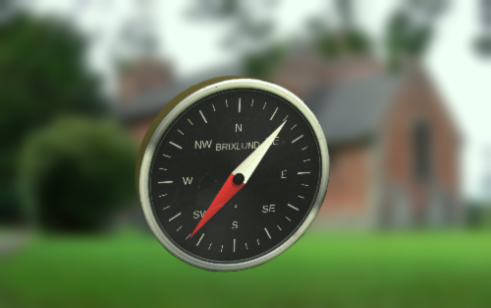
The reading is 220
